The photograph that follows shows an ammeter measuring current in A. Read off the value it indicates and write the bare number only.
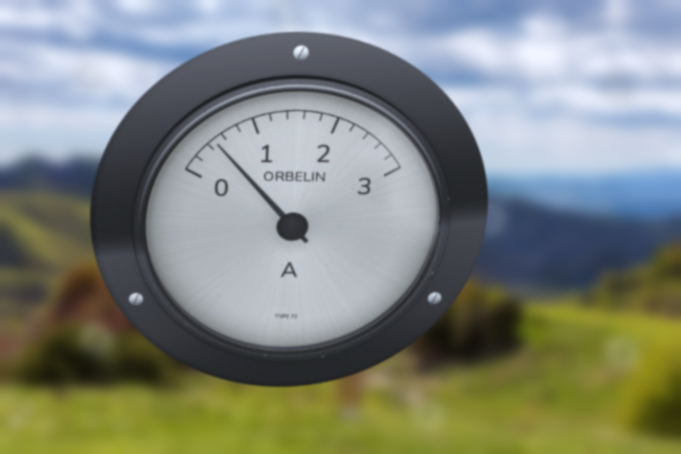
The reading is 0.5
